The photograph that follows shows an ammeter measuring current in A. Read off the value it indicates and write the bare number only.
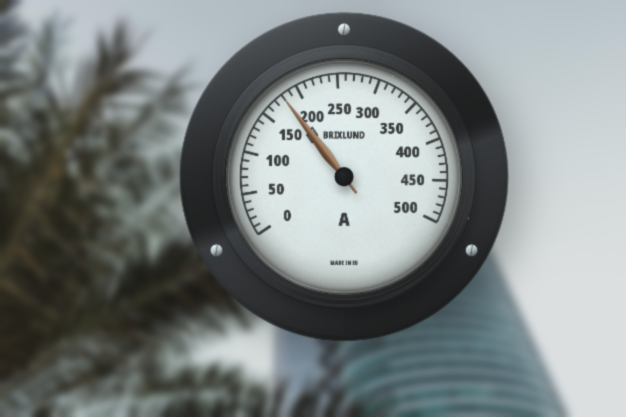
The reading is 180
